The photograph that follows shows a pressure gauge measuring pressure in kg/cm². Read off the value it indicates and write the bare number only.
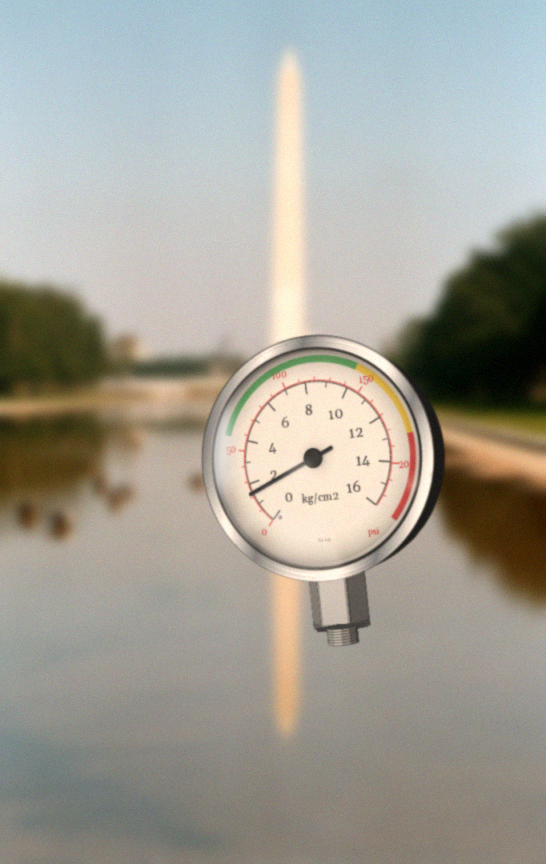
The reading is 1.5
